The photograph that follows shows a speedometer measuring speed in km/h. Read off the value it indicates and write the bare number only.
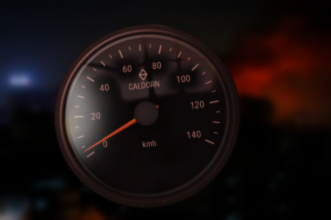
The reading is 2.5
